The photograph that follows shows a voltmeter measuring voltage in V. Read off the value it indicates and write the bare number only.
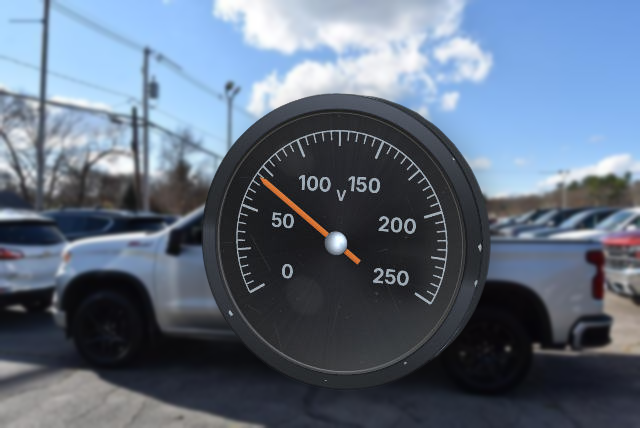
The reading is 70
